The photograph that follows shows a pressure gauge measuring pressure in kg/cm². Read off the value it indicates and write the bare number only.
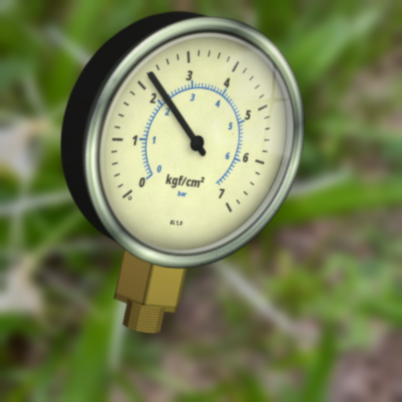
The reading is 2.2
